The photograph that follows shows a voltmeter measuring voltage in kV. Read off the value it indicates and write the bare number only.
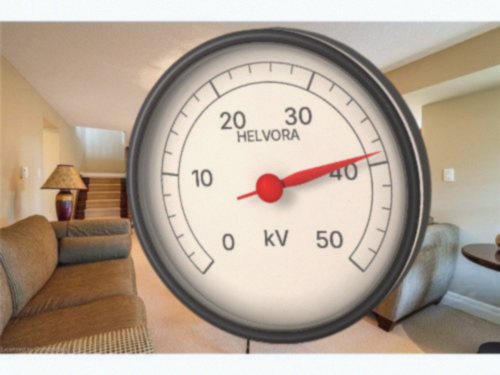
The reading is 39
